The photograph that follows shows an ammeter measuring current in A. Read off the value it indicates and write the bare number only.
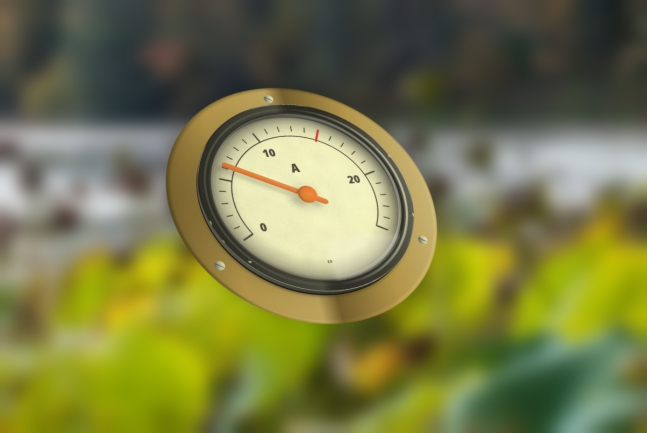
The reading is 6
